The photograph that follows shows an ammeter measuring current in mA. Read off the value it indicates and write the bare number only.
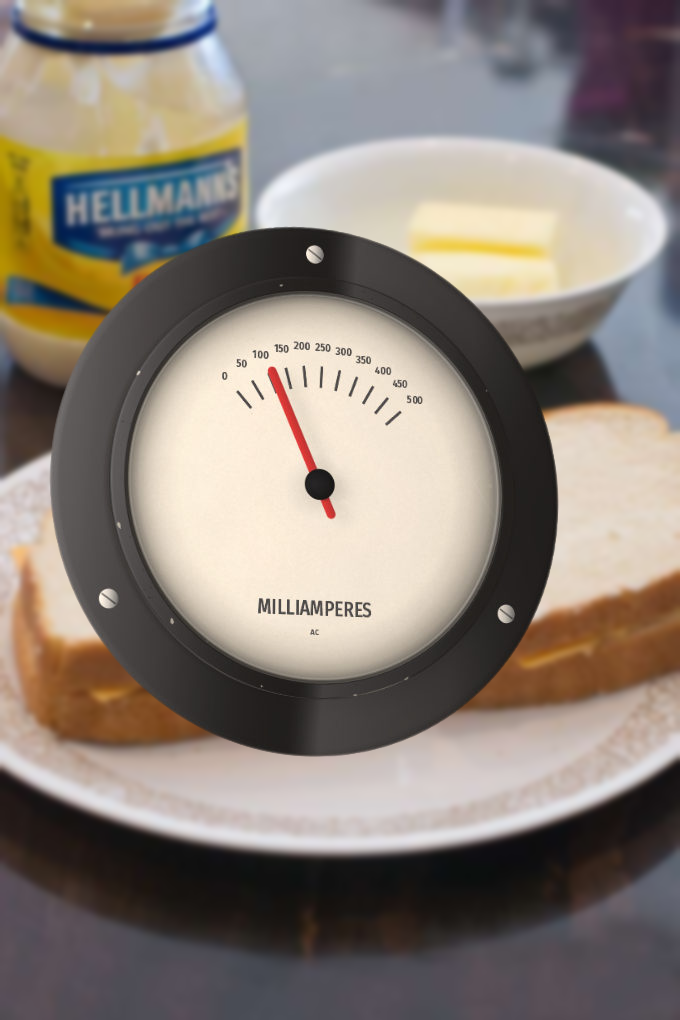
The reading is 100
